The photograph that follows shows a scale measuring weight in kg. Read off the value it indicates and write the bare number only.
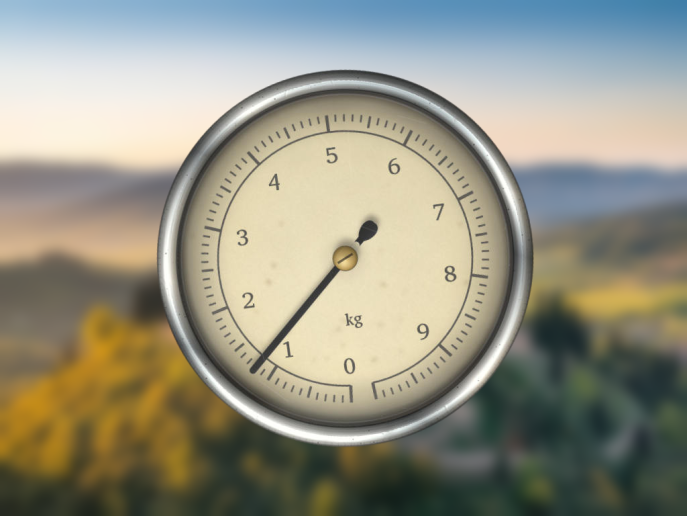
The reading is 1.2
